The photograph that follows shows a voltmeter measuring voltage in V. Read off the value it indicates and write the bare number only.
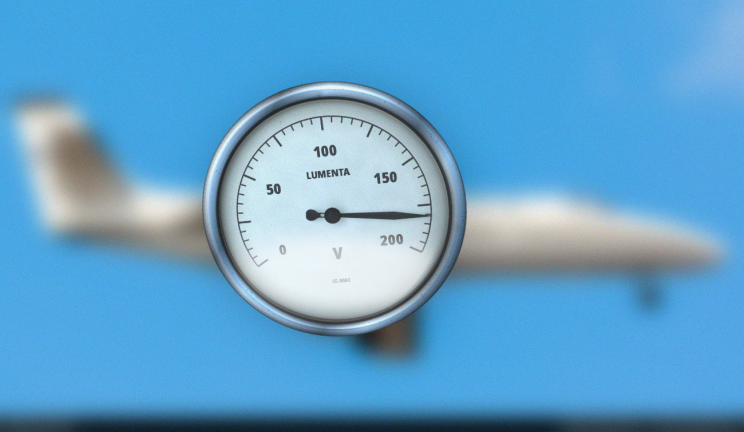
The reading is 180
